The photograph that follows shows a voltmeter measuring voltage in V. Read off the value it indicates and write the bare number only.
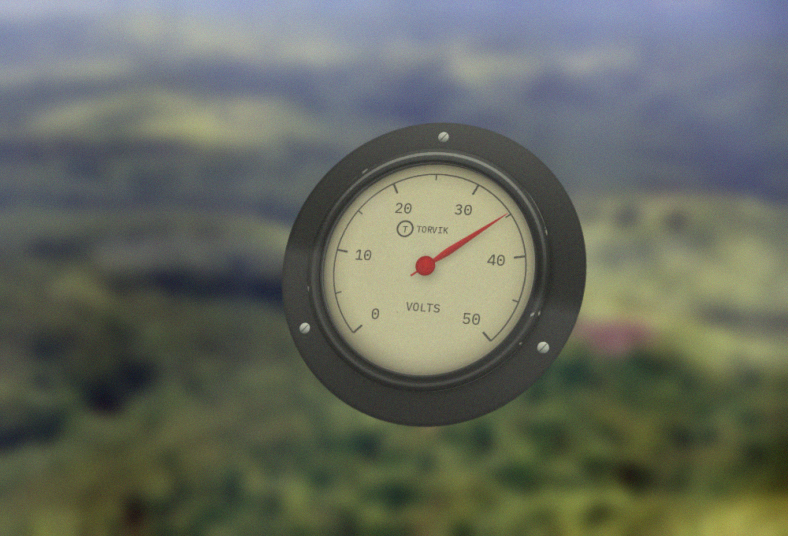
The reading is 35
